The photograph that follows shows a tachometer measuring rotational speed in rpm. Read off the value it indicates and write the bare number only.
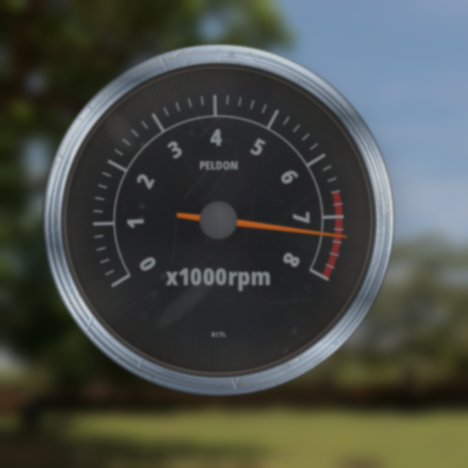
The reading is 7300
